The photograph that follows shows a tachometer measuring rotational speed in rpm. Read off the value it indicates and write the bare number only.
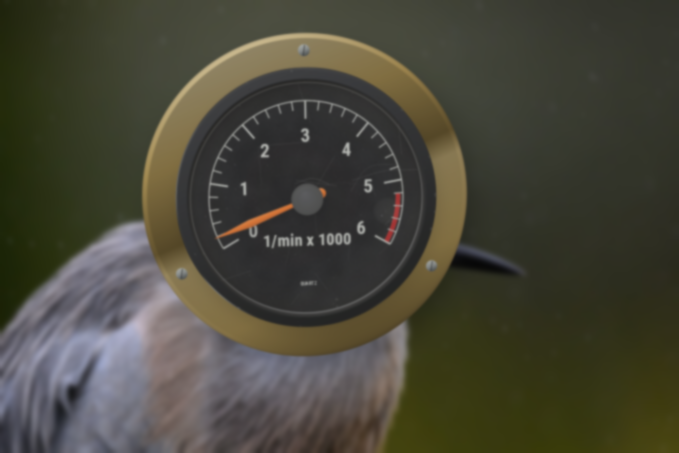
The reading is 200
